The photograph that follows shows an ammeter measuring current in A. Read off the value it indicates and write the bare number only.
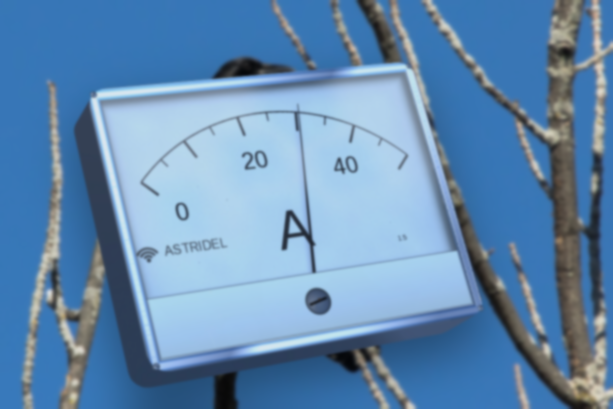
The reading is 30
